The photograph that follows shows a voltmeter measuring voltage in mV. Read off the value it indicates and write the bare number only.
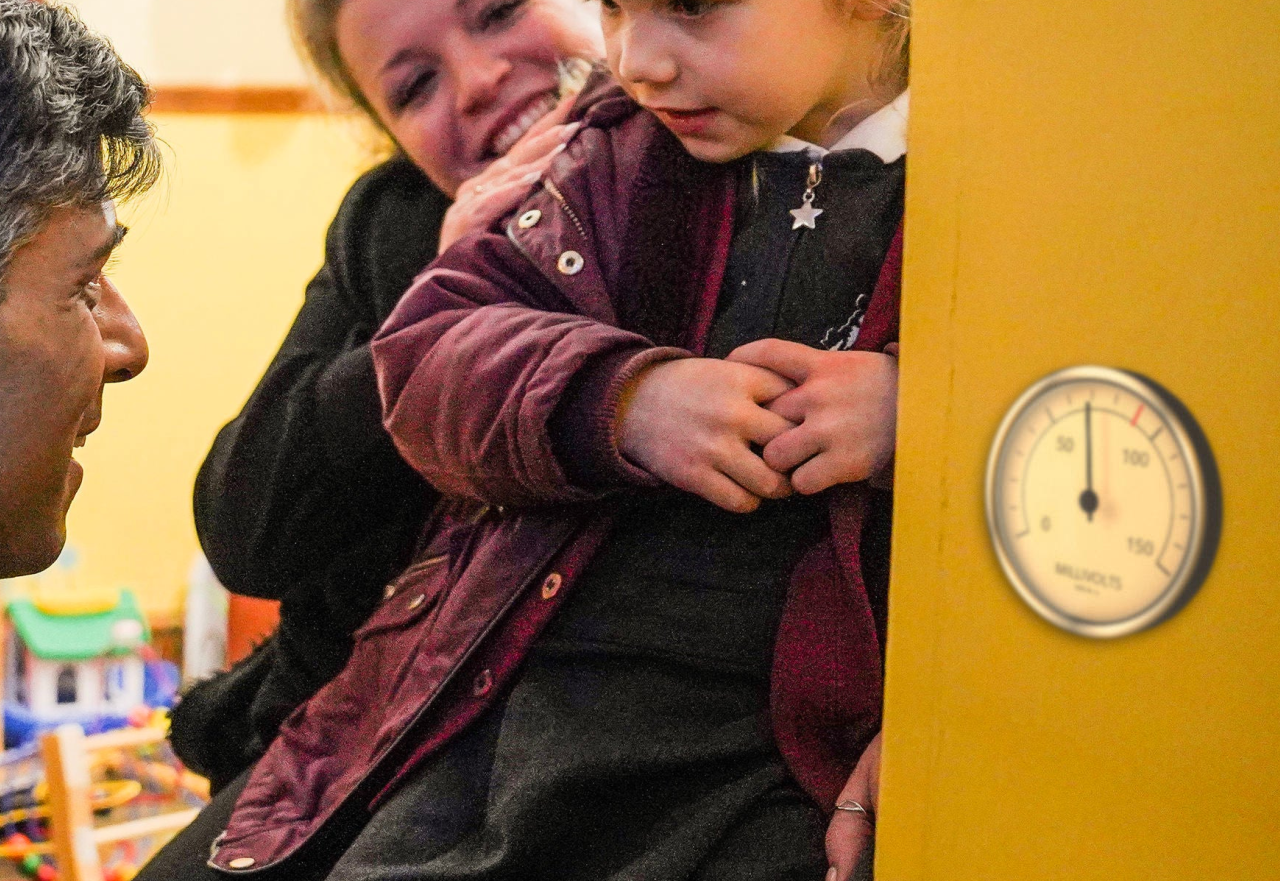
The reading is 70
